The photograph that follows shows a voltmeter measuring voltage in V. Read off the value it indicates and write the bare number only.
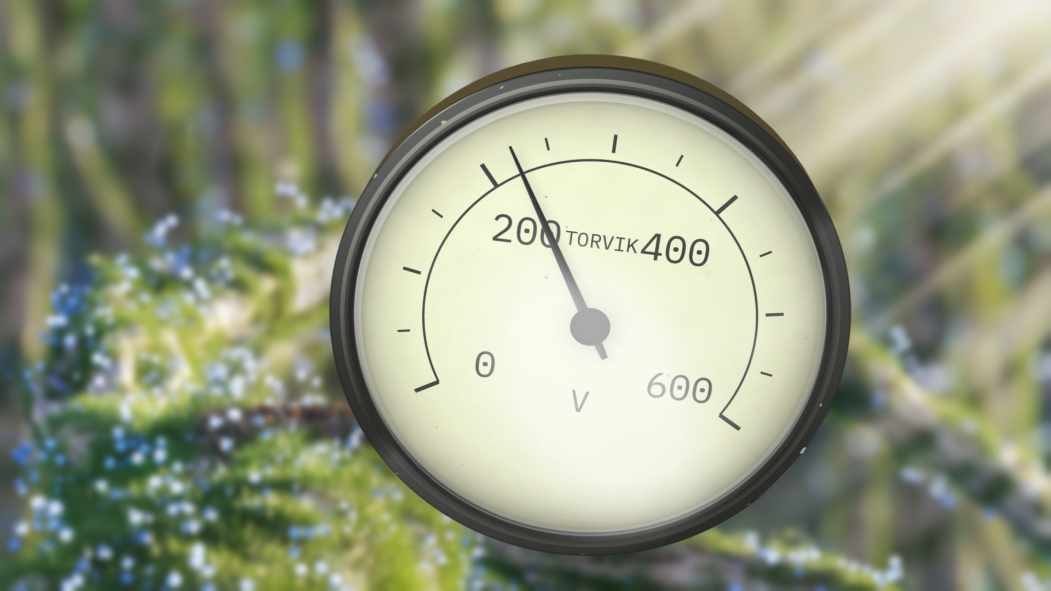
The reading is 225
